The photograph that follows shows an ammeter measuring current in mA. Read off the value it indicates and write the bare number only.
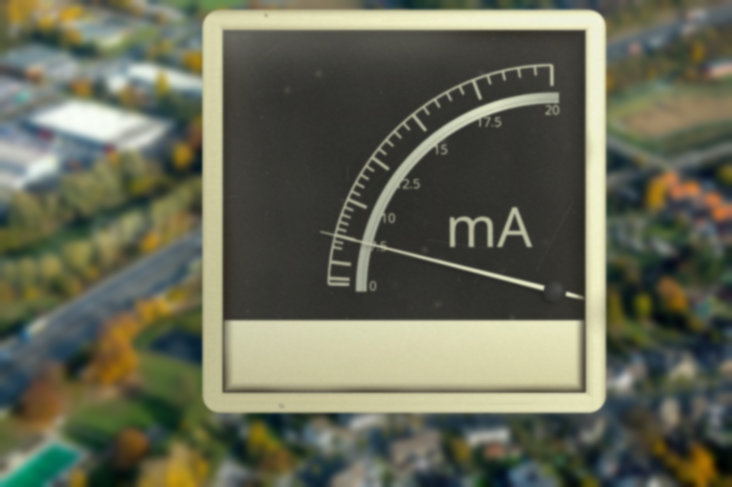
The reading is 7.5
